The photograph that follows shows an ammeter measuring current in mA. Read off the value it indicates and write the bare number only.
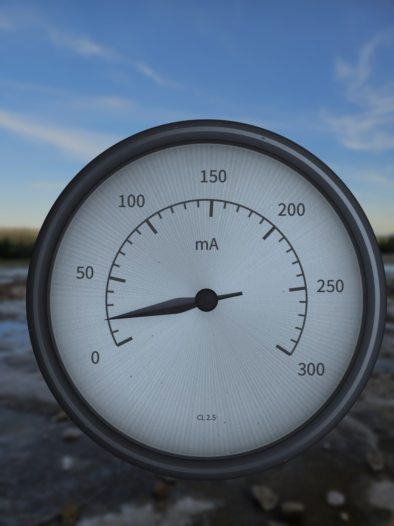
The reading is 20
